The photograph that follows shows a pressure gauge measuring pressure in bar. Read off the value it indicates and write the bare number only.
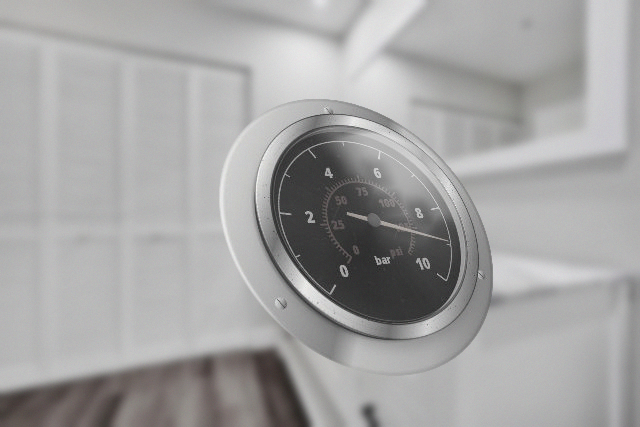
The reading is 9
